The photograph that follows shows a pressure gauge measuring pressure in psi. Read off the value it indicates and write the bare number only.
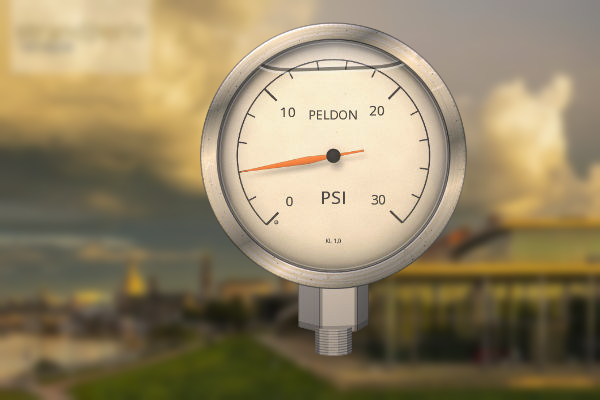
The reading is 4
